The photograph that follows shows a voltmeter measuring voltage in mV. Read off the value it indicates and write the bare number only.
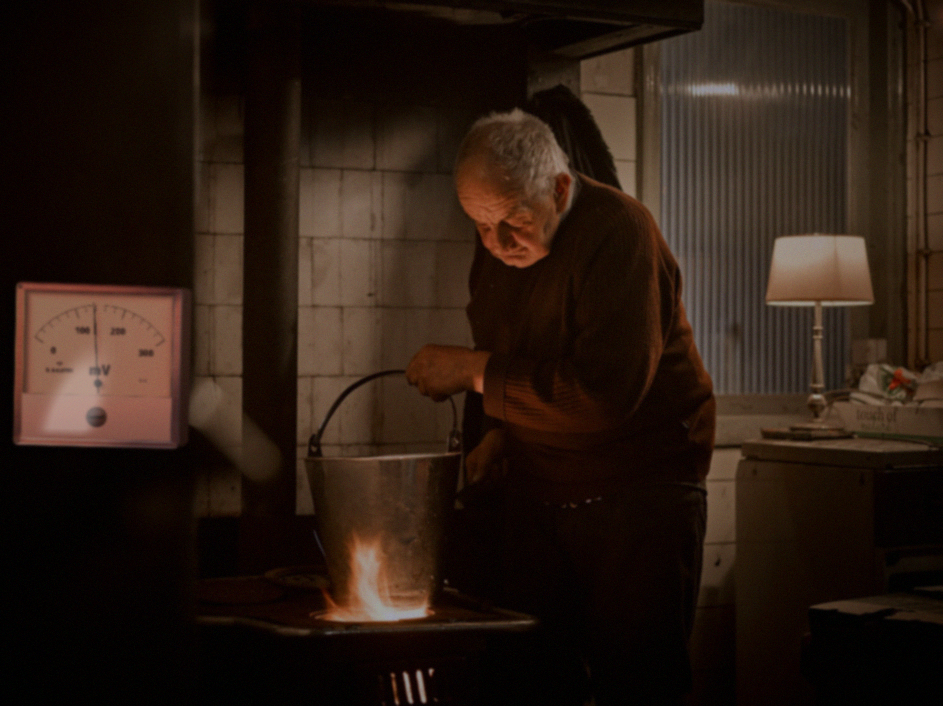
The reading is 140
